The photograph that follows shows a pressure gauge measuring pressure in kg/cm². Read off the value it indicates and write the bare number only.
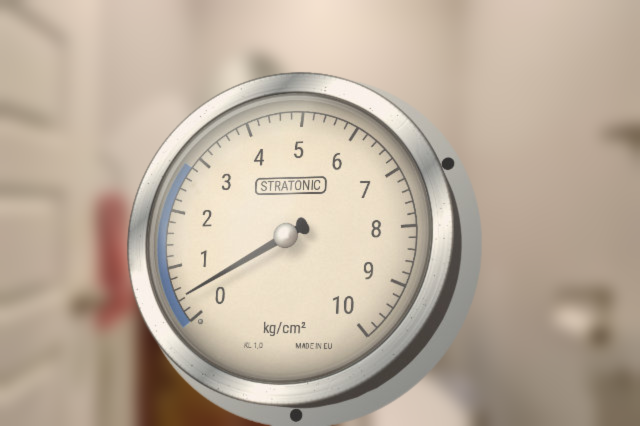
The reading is 0.4
